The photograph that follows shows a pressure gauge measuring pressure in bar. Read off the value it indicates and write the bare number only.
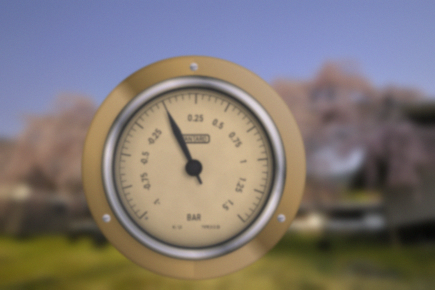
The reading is 0
